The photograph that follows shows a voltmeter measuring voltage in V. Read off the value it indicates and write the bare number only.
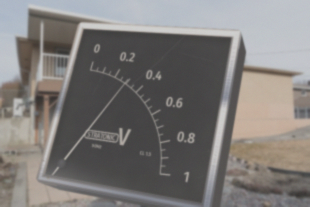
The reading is 0.3
